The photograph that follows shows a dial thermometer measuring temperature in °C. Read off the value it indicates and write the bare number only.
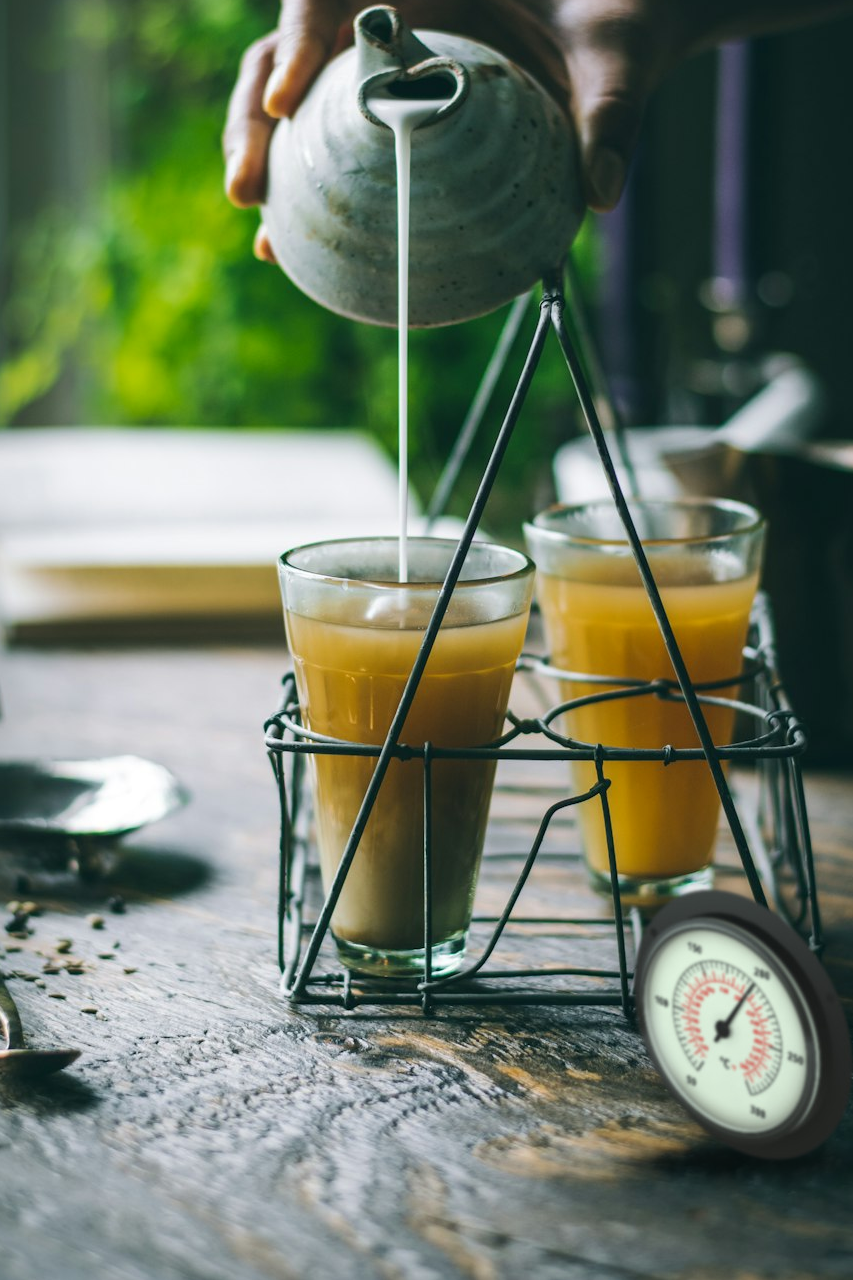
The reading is 200
